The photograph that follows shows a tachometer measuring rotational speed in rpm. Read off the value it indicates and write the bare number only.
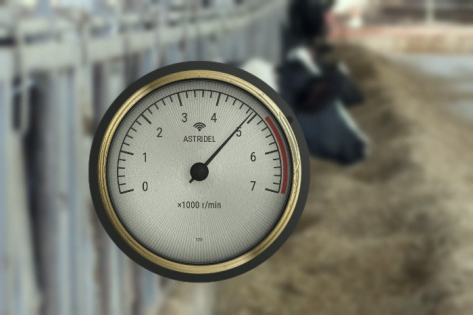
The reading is 4900
